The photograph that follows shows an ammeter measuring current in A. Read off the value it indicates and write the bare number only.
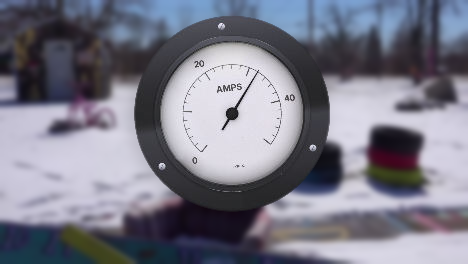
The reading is 32
